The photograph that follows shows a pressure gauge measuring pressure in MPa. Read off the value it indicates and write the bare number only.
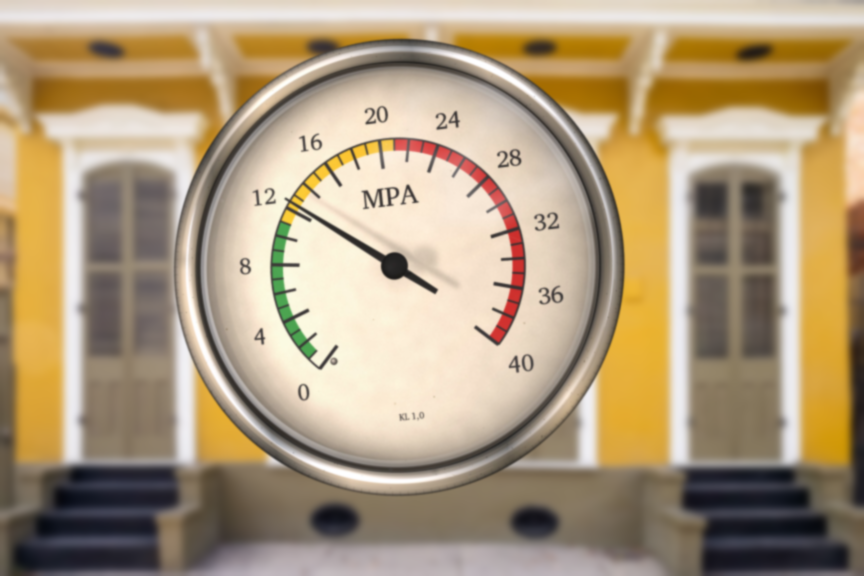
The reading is 12.5
